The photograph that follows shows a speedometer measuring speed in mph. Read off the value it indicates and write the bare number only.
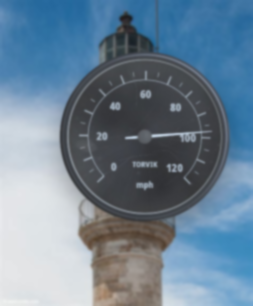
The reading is 97.5
